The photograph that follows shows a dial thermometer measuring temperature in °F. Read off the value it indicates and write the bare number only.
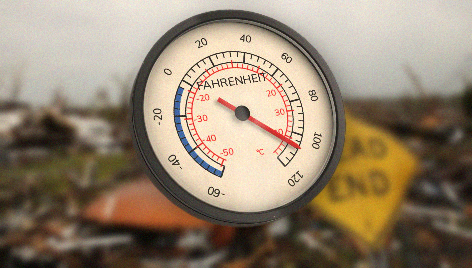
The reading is 108
